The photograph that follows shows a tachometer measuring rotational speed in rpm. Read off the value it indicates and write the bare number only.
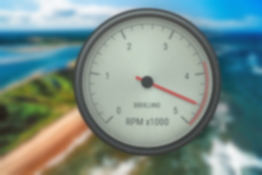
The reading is 4600
